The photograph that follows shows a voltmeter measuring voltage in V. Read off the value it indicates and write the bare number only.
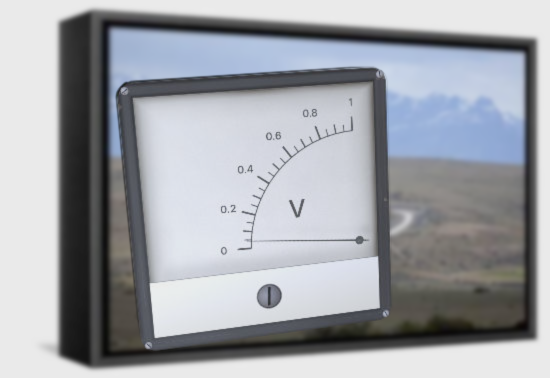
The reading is 0.05
